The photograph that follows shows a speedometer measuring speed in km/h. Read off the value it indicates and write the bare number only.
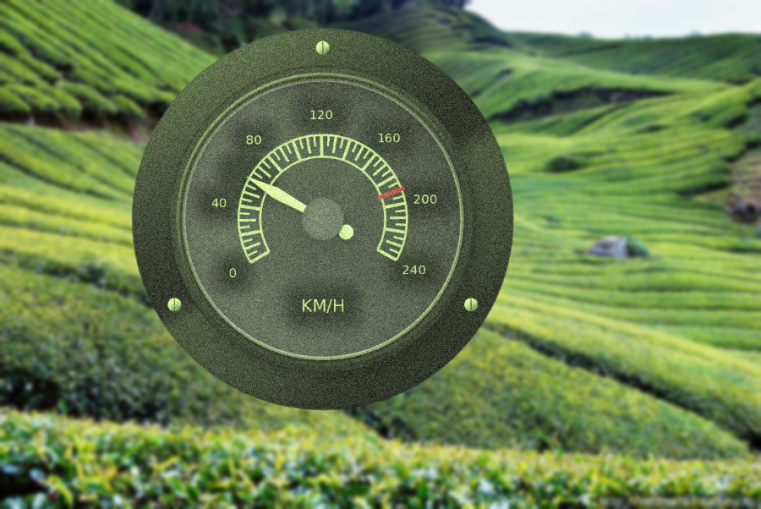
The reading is 60
